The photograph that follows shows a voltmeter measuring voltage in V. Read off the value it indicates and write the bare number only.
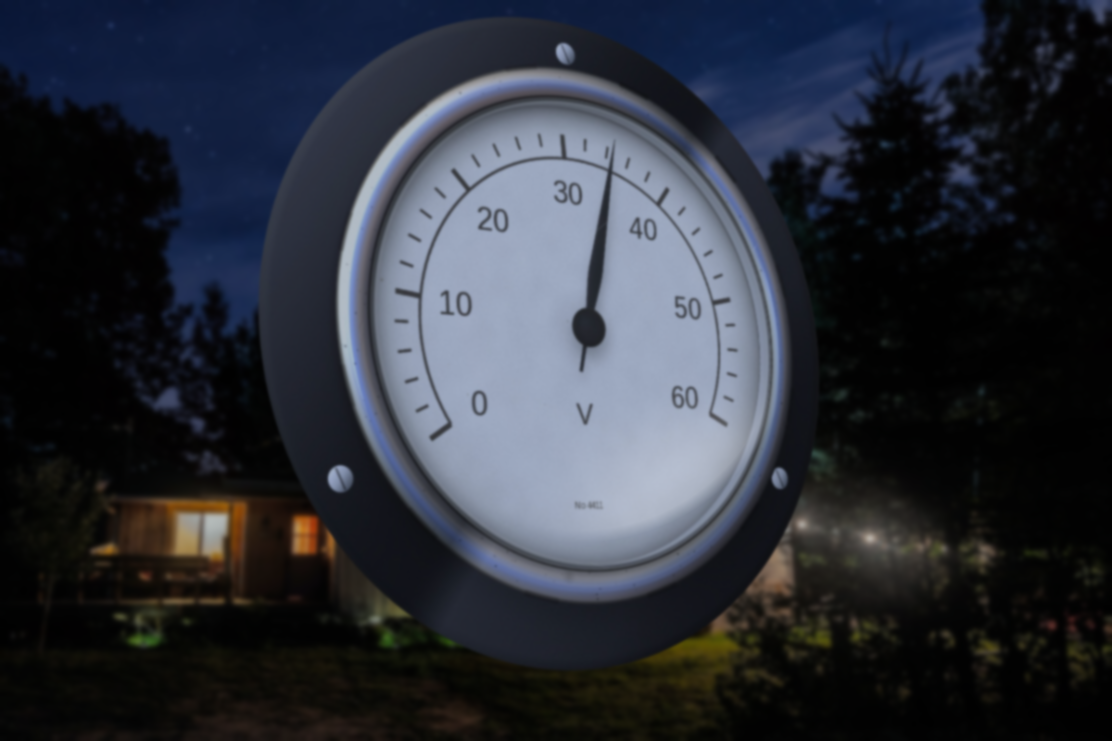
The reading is 34
